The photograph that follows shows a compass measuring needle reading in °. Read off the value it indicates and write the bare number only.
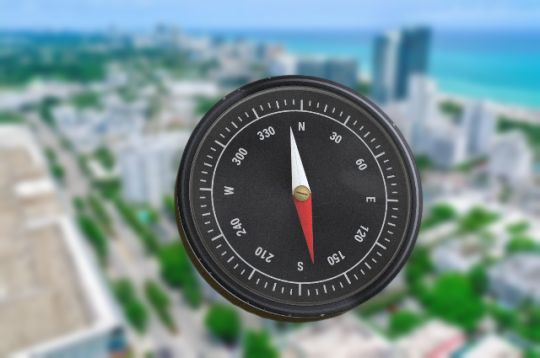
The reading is 170
